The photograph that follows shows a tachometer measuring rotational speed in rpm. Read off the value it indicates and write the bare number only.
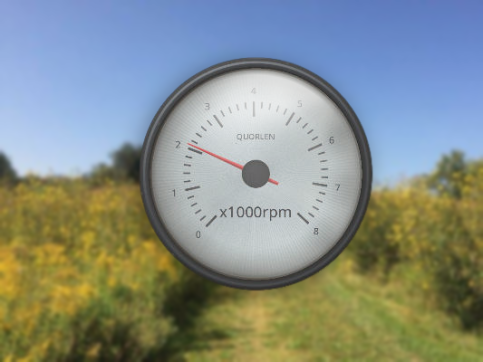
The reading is 2100
